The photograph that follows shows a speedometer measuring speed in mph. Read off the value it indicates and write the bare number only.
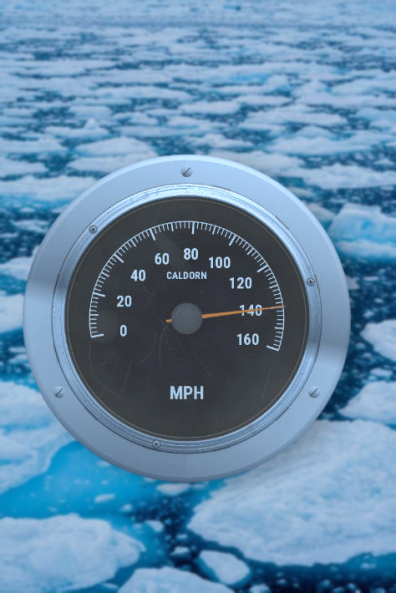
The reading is 140
